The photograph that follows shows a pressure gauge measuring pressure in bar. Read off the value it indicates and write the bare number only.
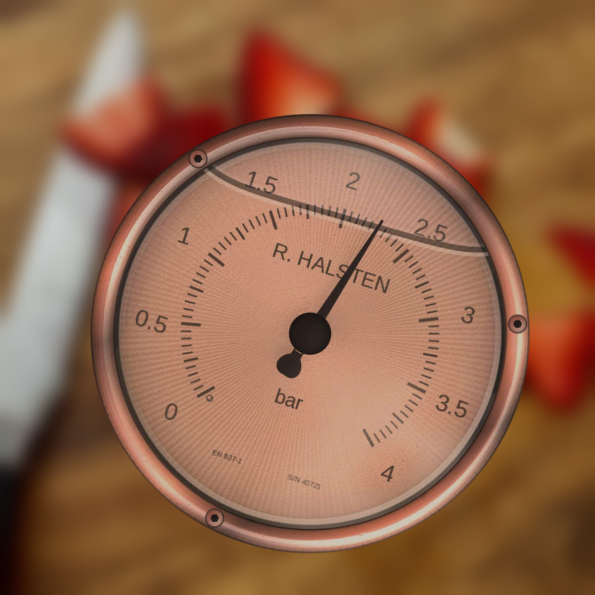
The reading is 2.25
